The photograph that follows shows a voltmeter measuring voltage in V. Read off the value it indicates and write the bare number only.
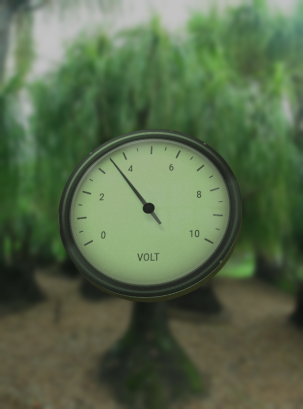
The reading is 3.5
